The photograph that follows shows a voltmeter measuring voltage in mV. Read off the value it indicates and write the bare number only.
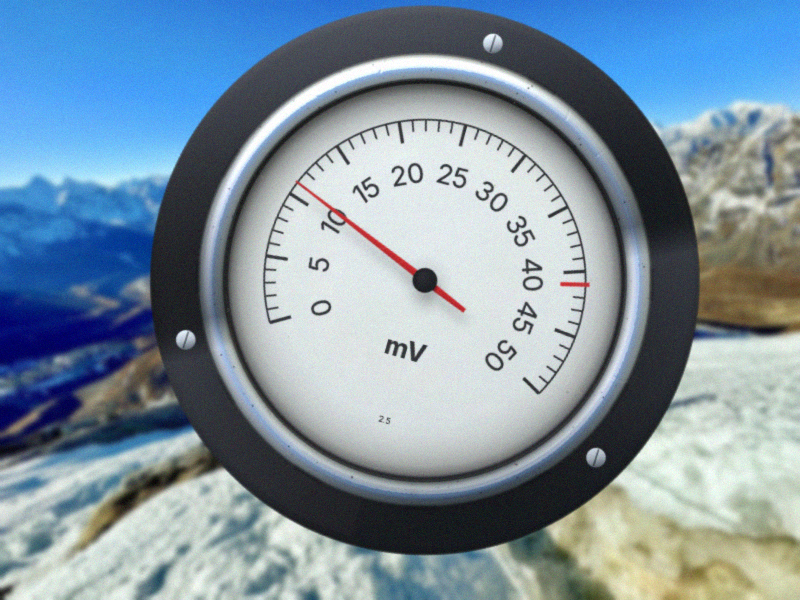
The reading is 11
